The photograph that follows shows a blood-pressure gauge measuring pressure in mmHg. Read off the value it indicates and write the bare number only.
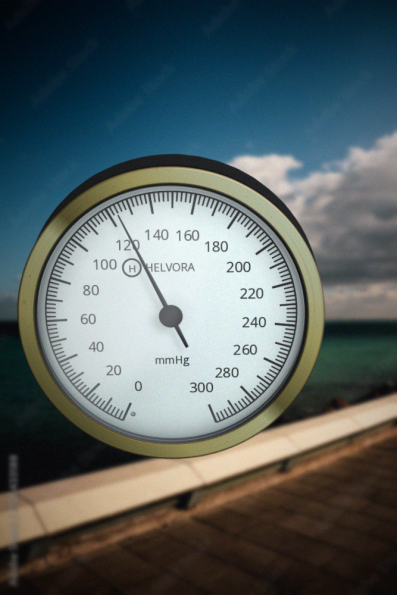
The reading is 124
